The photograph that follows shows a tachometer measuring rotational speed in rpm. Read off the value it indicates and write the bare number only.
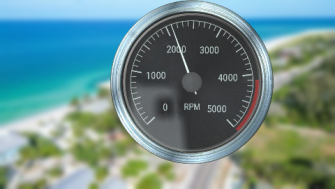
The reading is 2100
